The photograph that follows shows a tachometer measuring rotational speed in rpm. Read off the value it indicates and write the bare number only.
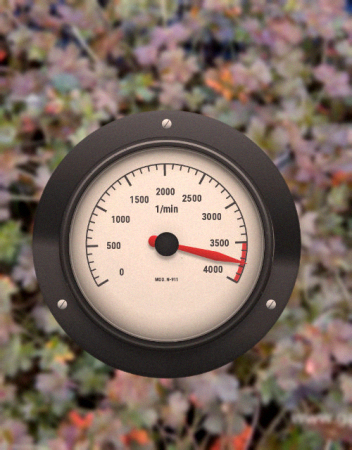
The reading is 3750
